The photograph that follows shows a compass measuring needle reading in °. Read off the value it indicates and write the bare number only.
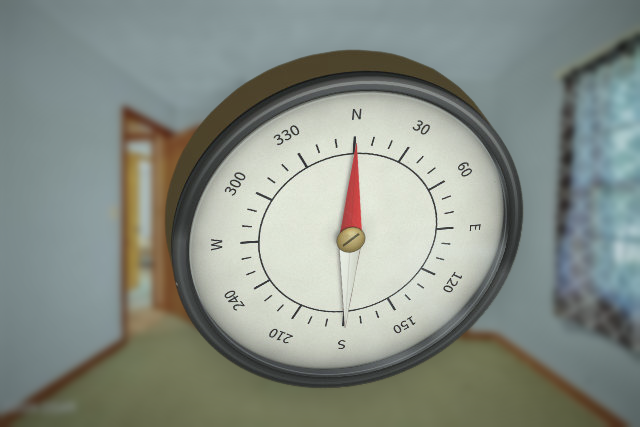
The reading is 0
